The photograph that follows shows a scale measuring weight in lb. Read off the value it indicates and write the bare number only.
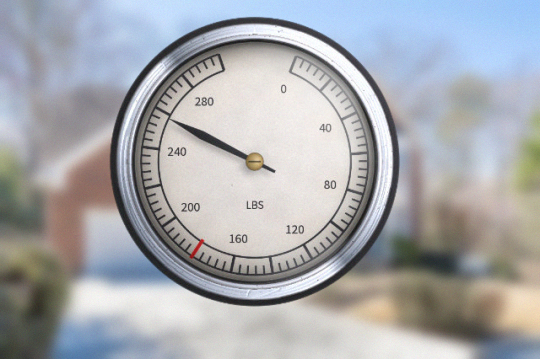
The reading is 258
